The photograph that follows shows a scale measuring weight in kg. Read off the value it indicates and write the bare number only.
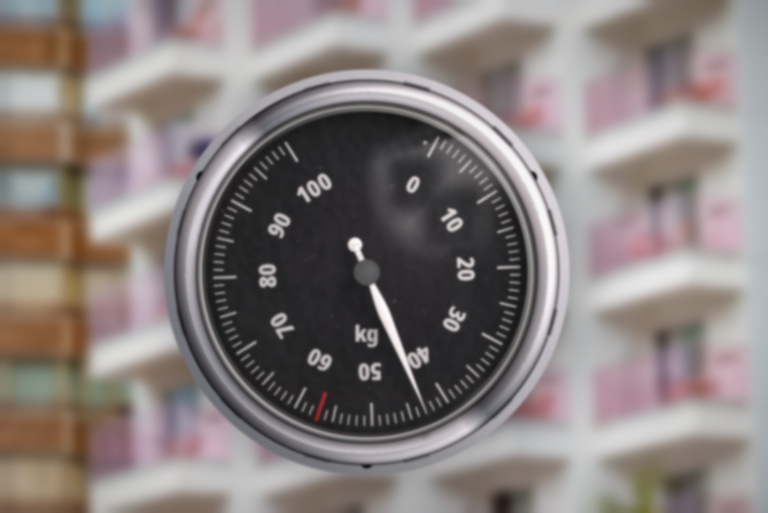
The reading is 43
